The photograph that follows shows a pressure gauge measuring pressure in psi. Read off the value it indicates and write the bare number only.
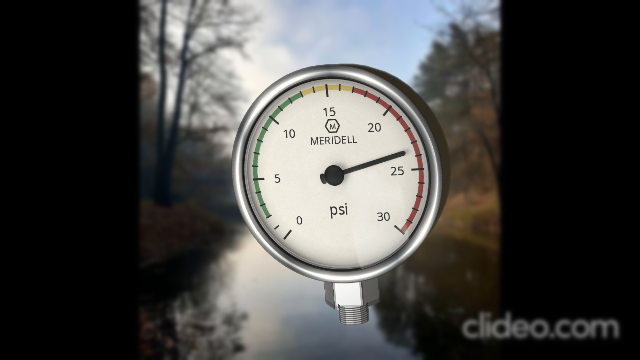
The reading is 23.5
